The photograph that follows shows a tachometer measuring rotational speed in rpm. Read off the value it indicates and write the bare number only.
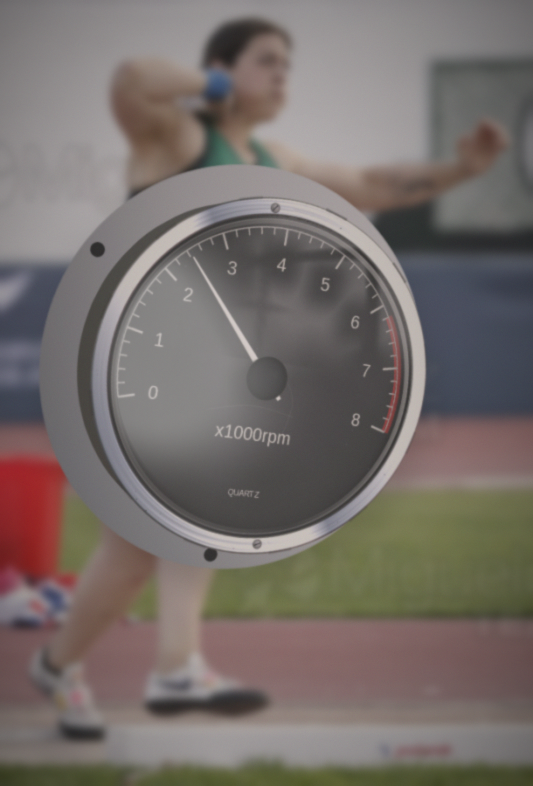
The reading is 2400
